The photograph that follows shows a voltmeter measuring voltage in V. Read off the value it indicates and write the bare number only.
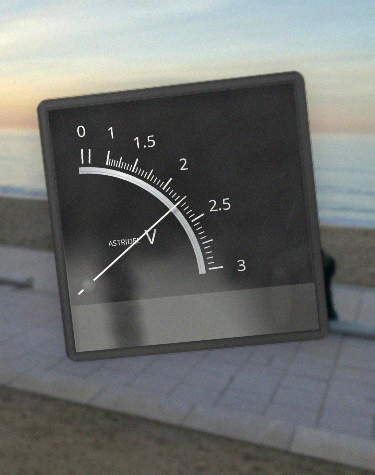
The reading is 2.25
